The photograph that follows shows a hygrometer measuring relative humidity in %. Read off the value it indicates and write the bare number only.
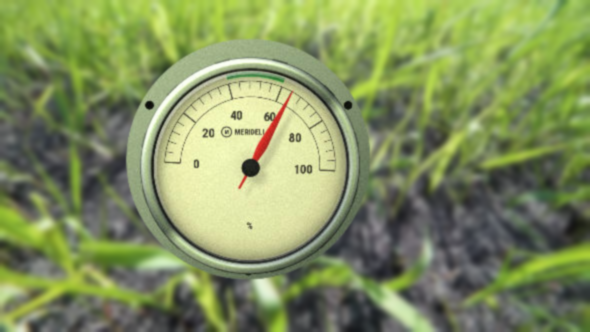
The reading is 64
